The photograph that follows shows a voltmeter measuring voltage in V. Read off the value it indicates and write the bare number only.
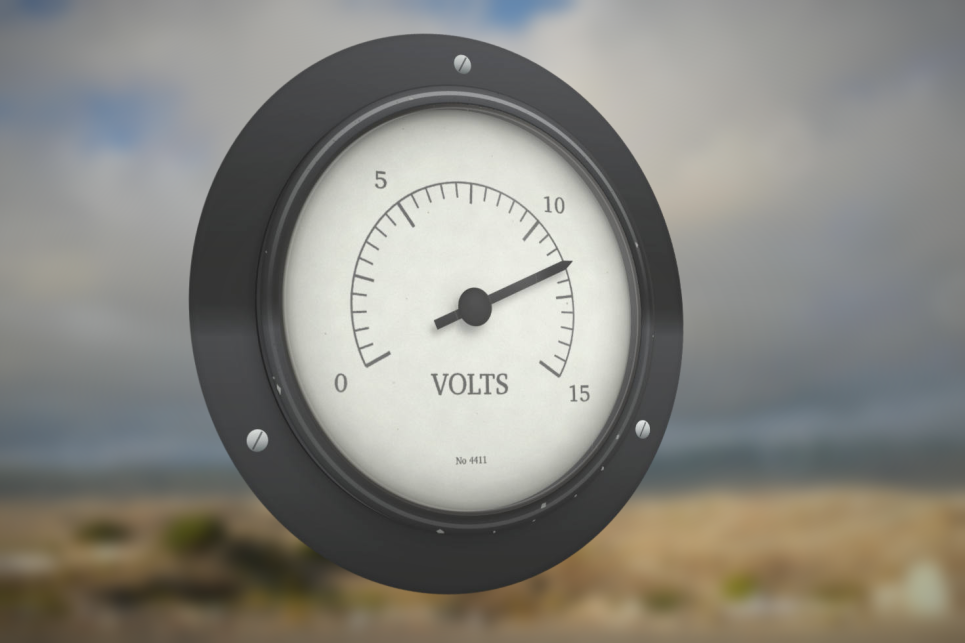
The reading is 11.5
